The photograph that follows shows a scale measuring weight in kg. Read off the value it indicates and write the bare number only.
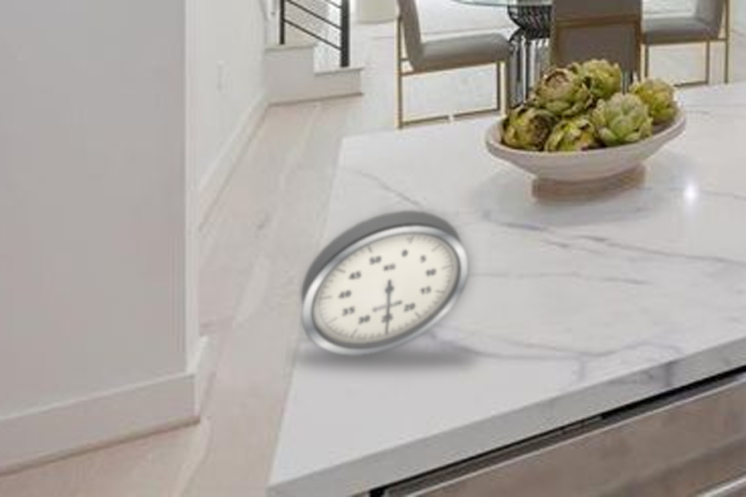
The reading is 25
